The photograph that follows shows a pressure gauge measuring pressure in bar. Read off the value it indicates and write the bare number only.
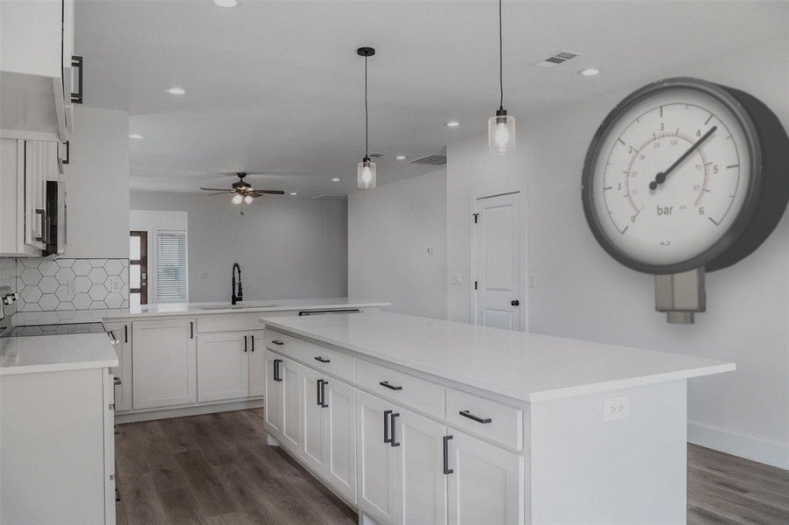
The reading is 4.25
